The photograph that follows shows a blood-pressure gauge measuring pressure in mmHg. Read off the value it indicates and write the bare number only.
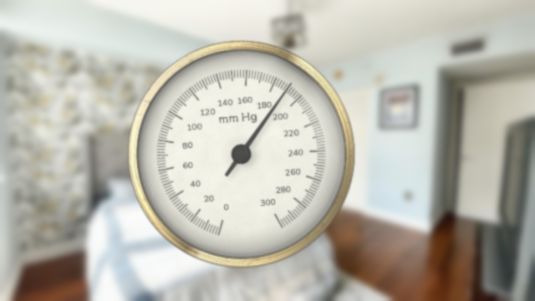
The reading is 190
